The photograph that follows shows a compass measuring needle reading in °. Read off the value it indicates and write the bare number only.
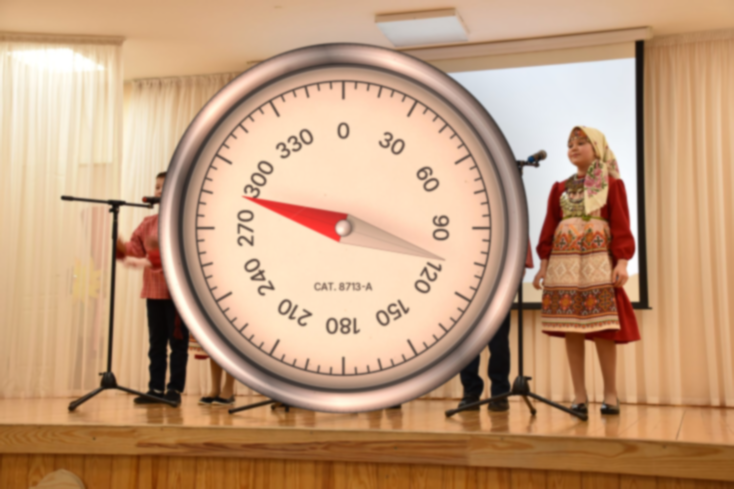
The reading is 287.5
